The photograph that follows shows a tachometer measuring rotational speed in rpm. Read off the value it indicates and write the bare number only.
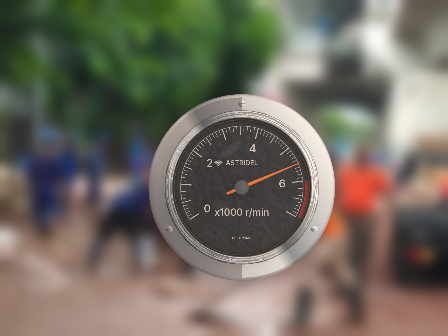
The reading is 5500
